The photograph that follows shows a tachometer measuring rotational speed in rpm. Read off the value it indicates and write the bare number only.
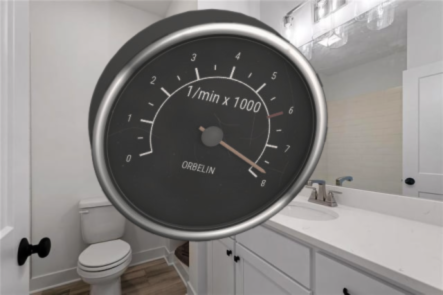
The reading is 7750
